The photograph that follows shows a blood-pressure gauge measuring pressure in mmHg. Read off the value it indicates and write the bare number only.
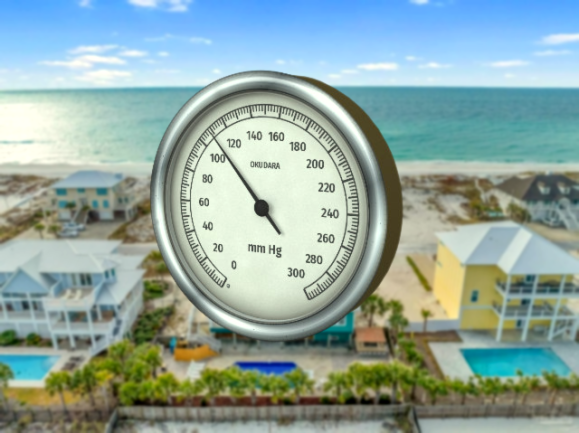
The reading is 110
